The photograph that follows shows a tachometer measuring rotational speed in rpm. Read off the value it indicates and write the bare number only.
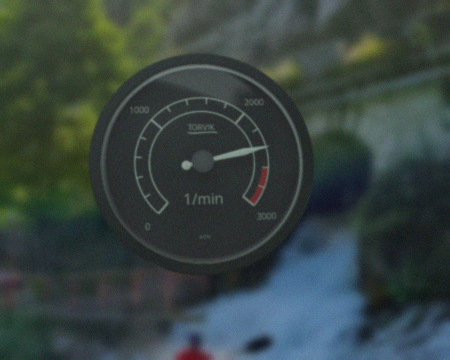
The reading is 2400
